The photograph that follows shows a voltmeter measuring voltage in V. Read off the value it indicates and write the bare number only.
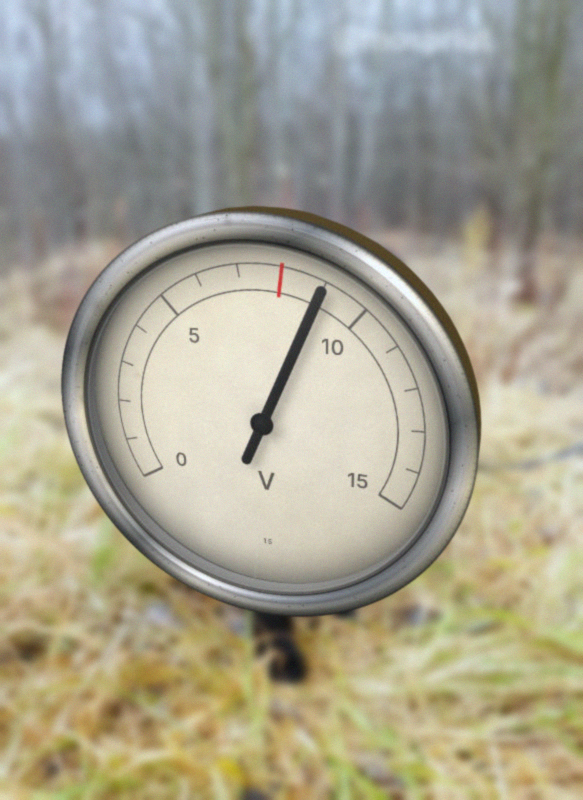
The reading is 9
